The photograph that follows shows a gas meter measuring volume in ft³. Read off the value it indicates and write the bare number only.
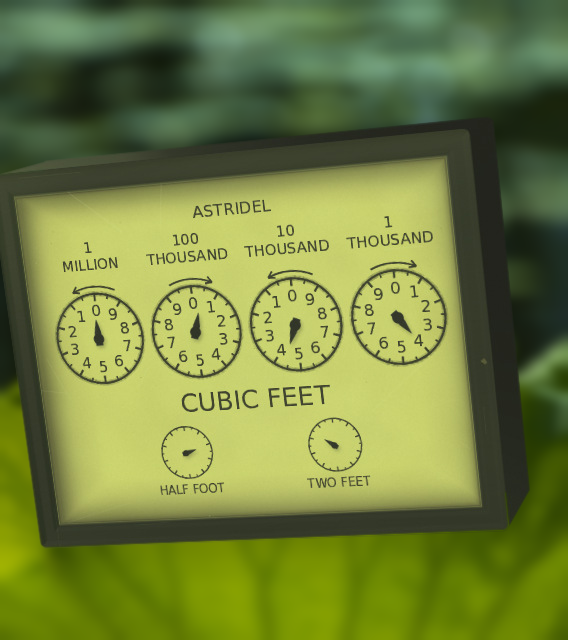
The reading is 4400
